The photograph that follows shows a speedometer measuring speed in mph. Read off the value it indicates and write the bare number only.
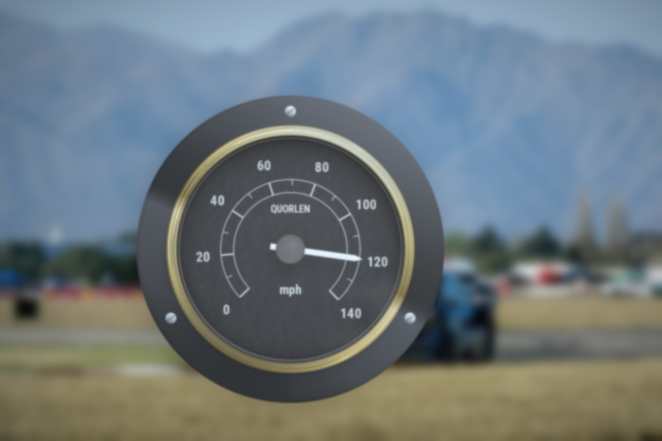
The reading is 120
